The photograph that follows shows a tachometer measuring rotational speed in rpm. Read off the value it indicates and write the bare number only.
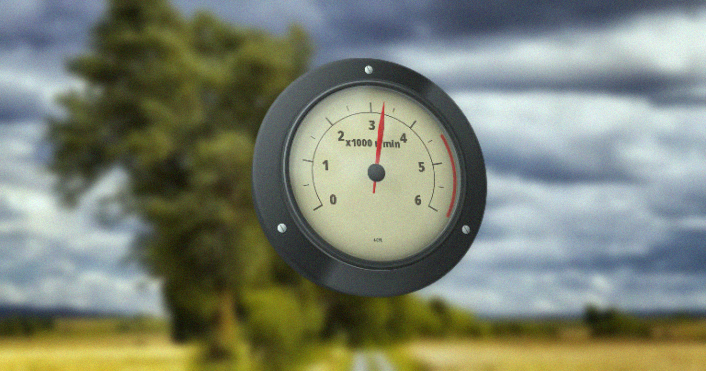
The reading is 3250
